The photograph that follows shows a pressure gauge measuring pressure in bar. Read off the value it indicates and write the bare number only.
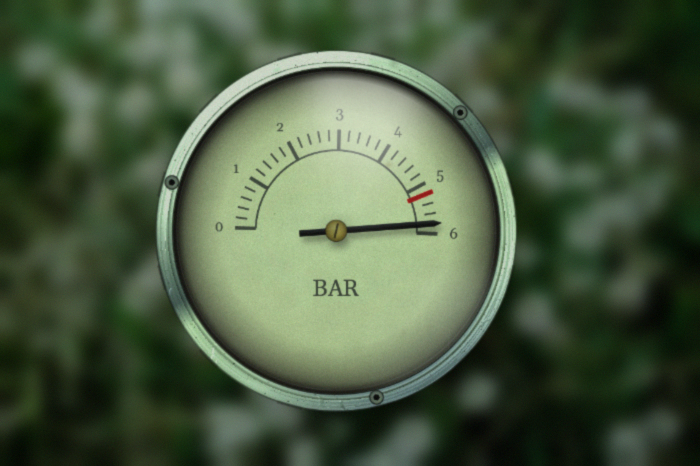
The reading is 5.8
